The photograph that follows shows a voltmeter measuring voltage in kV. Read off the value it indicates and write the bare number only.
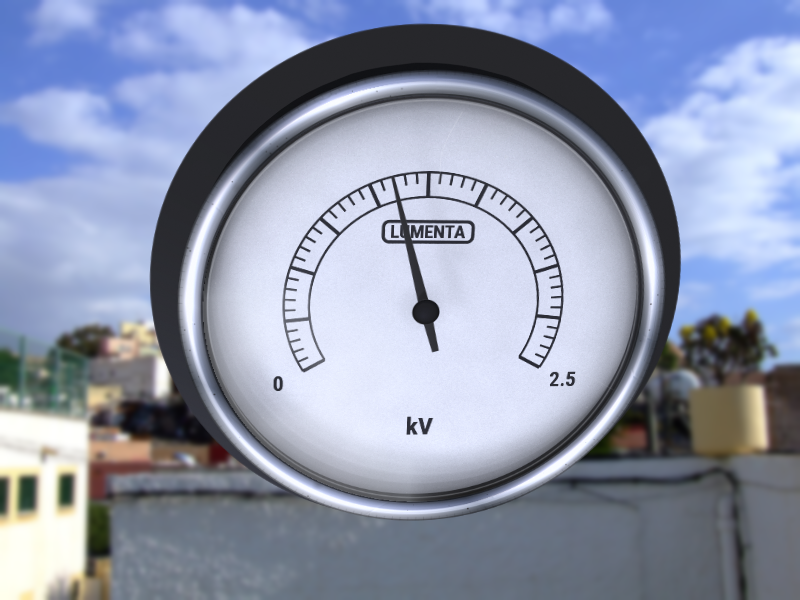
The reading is 1.1
